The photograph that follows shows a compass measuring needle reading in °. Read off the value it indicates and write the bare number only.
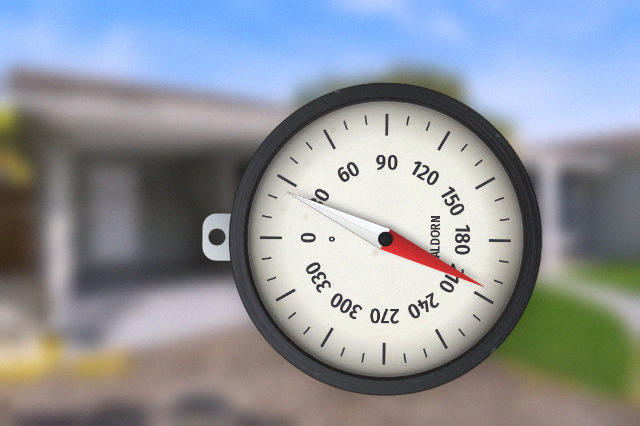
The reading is 205
